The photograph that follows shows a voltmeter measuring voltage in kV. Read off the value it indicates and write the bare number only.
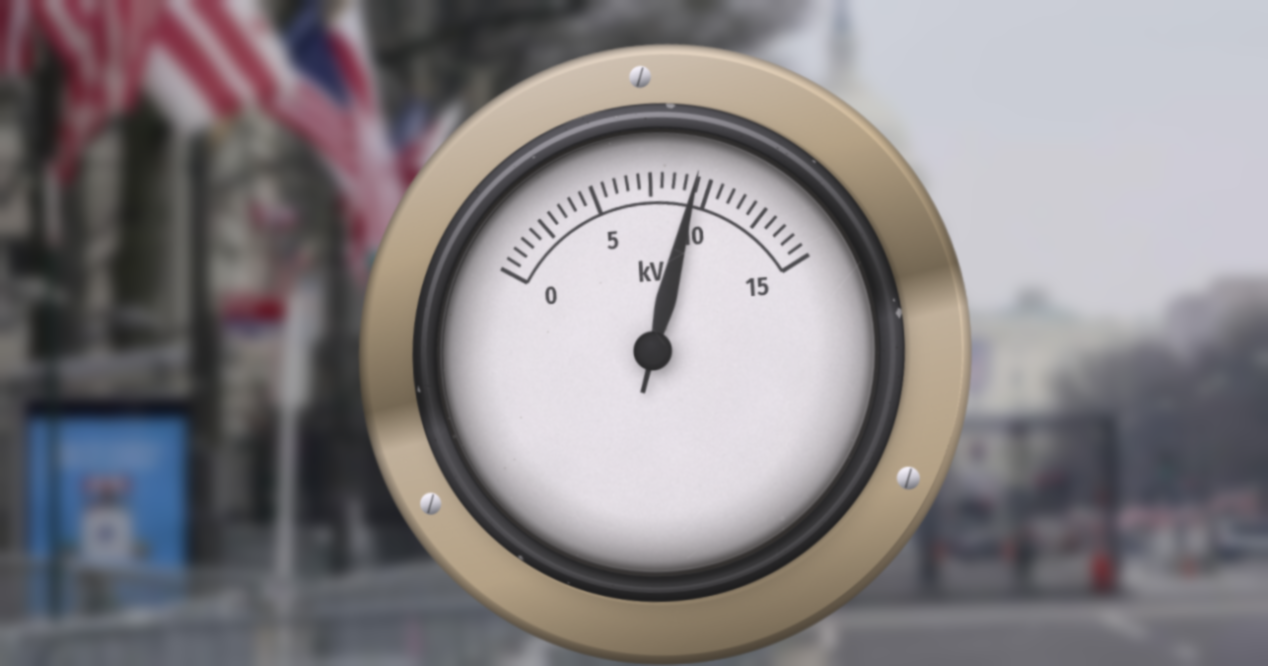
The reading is 9.5
